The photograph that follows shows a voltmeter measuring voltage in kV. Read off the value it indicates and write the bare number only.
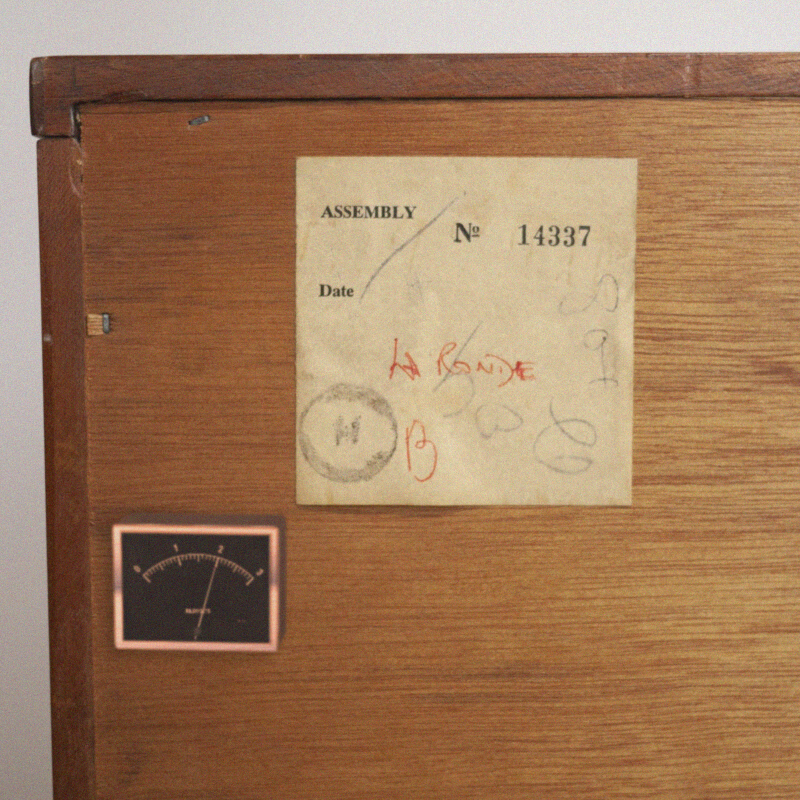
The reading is 2
